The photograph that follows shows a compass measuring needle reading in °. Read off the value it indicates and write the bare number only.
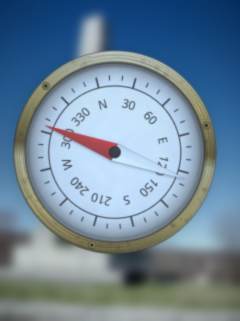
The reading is 305
